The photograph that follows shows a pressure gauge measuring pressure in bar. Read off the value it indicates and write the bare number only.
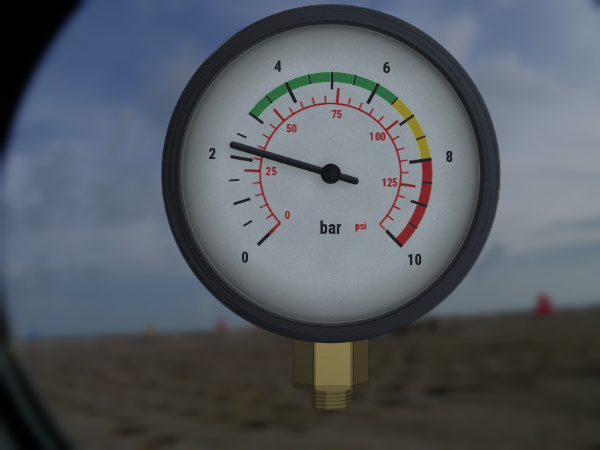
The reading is 2.25
